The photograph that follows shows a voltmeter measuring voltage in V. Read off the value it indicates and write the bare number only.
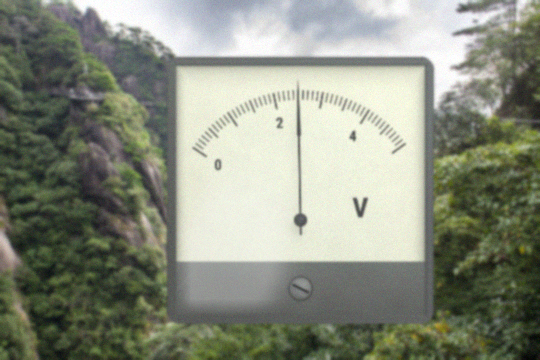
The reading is 2.5
